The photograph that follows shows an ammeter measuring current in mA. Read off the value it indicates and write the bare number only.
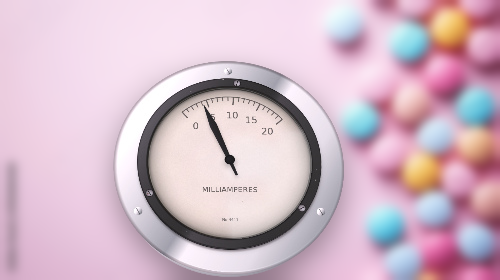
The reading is 4
